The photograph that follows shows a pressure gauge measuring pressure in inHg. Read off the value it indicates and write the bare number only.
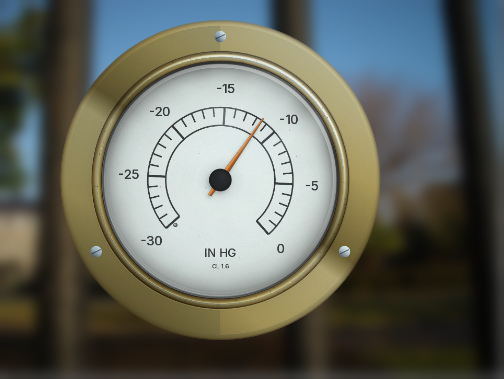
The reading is -11.5
